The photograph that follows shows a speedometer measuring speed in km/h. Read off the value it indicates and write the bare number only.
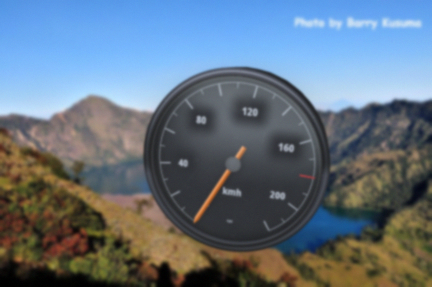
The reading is 0
